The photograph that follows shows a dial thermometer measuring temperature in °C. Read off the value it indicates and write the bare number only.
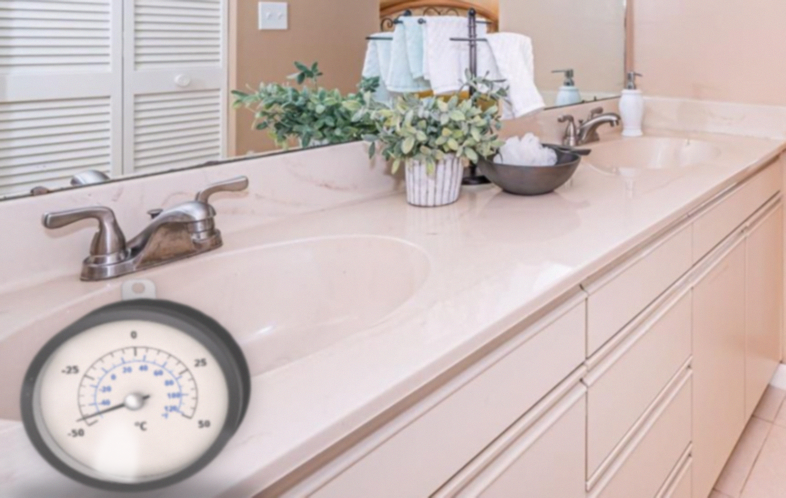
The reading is -45
